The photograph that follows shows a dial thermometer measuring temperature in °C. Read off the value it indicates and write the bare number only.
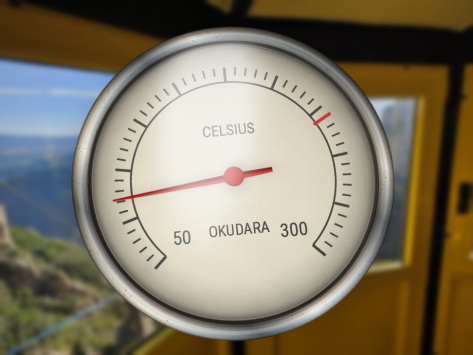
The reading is 85
